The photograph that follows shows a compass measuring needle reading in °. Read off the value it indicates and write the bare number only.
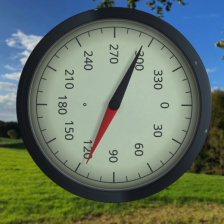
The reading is 115
